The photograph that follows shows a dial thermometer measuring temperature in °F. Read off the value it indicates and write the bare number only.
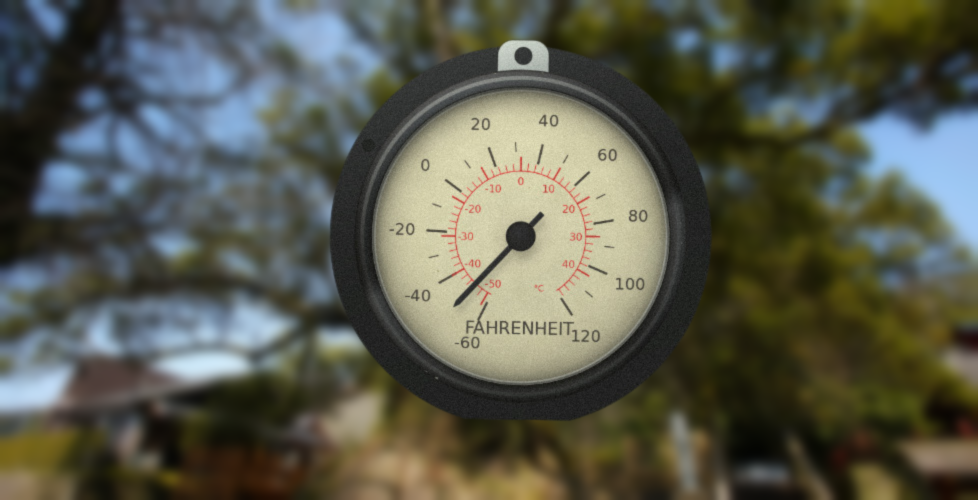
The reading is -50
